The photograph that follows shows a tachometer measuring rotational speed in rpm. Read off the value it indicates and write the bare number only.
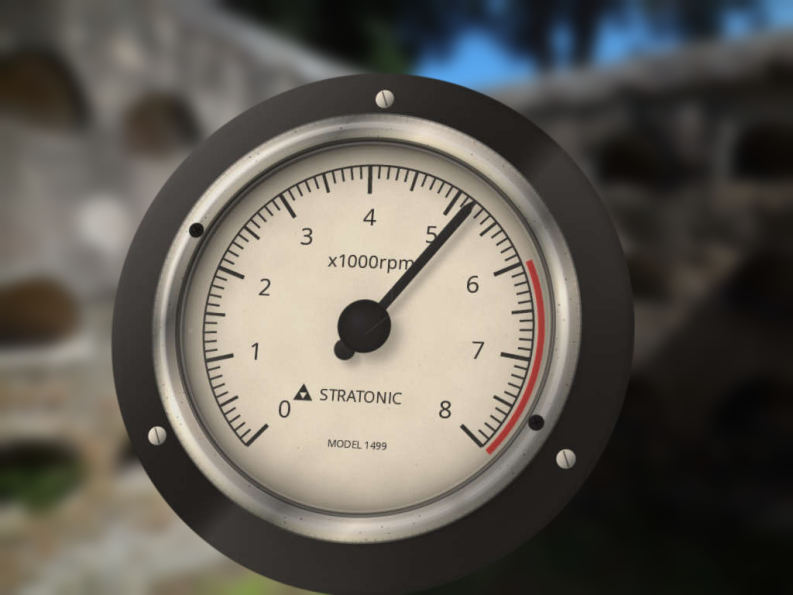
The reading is 5200
